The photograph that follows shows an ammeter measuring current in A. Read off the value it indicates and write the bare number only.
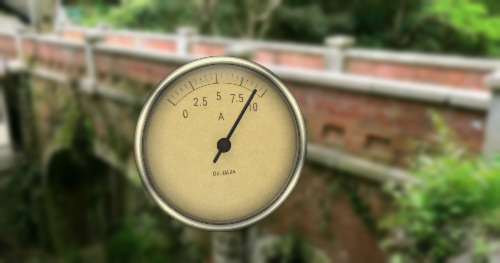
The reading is 9
